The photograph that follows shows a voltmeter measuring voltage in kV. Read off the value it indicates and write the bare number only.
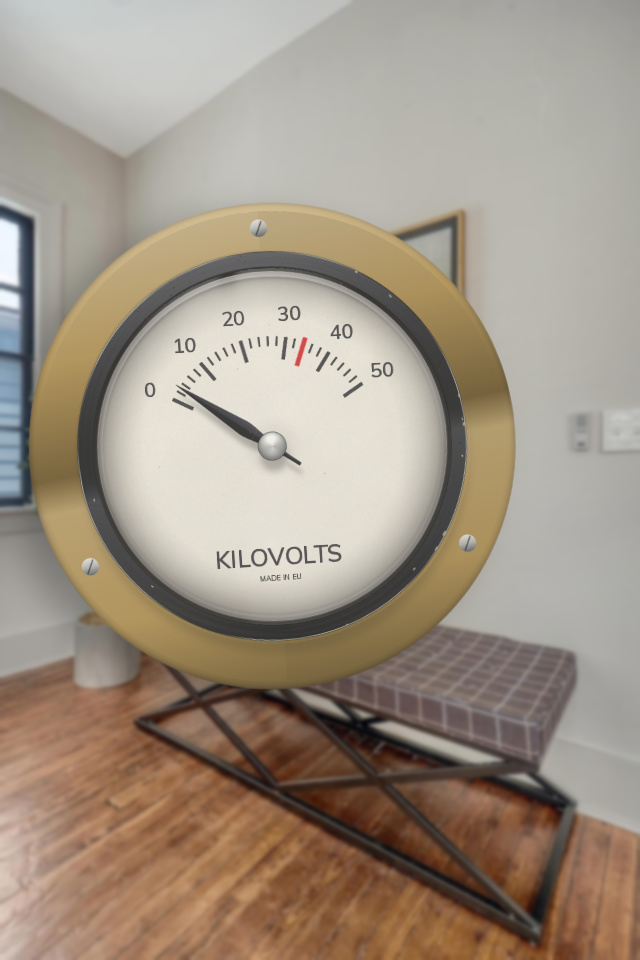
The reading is 3
